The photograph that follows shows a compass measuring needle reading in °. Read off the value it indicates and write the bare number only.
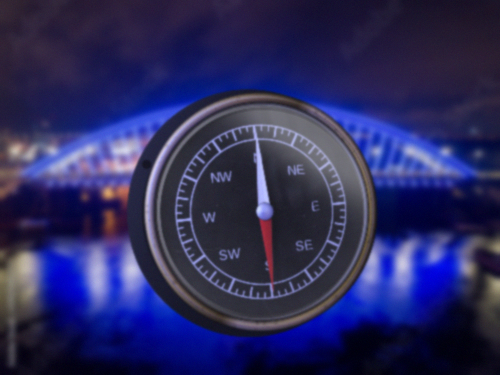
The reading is 180
